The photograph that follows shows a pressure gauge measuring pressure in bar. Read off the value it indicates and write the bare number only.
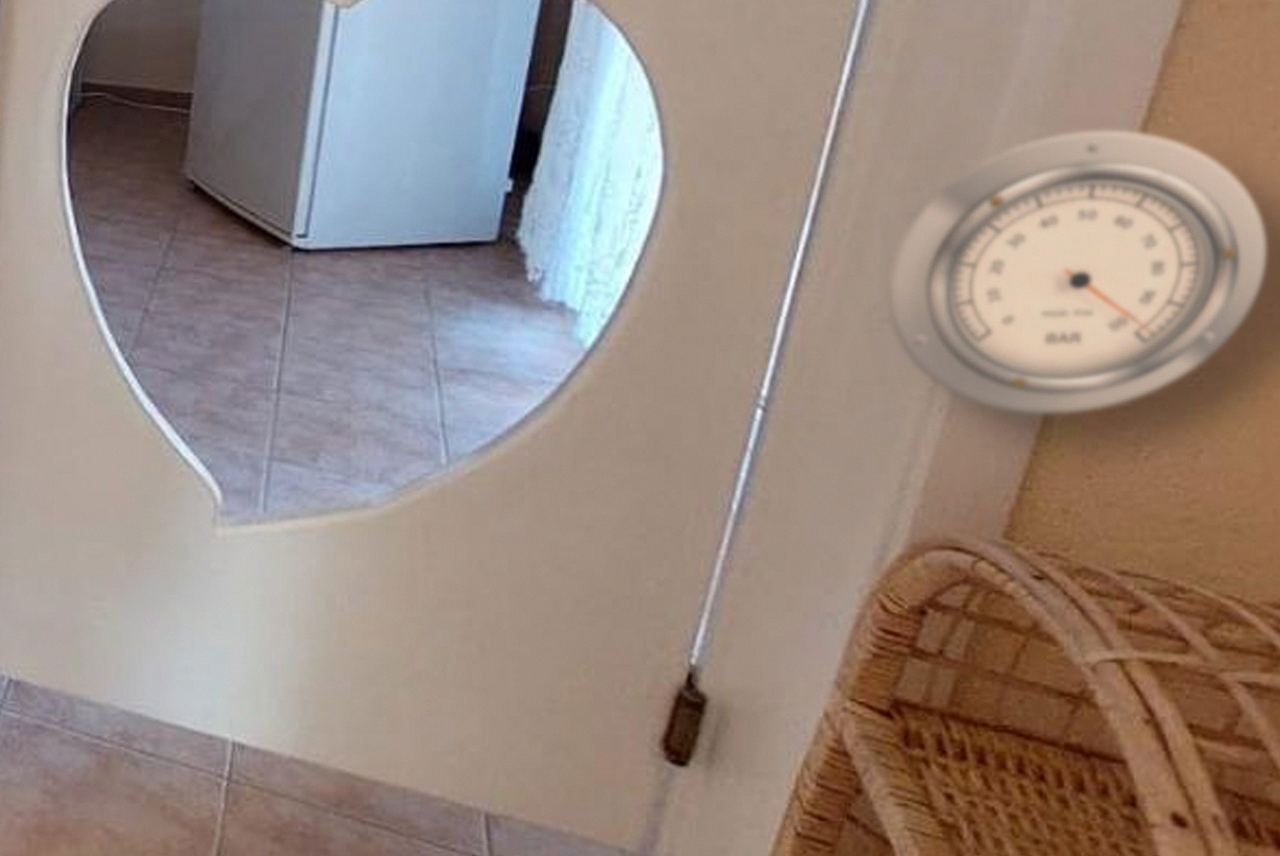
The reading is 98
